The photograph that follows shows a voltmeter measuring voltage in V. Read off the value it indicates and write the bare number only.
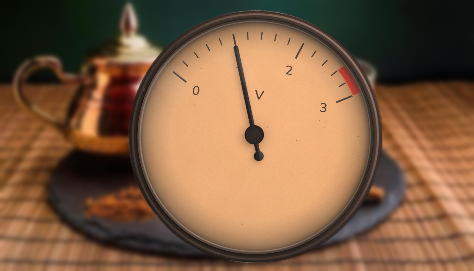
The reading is 1
